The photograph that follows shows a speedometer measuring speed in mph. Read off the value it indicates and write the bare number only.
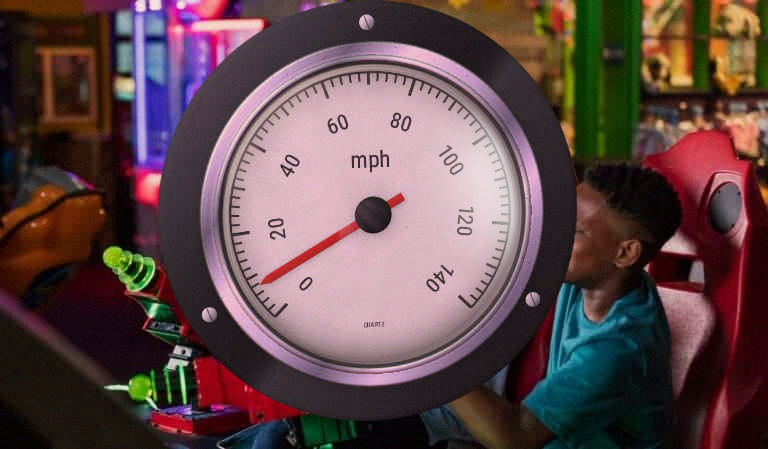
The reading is 8
